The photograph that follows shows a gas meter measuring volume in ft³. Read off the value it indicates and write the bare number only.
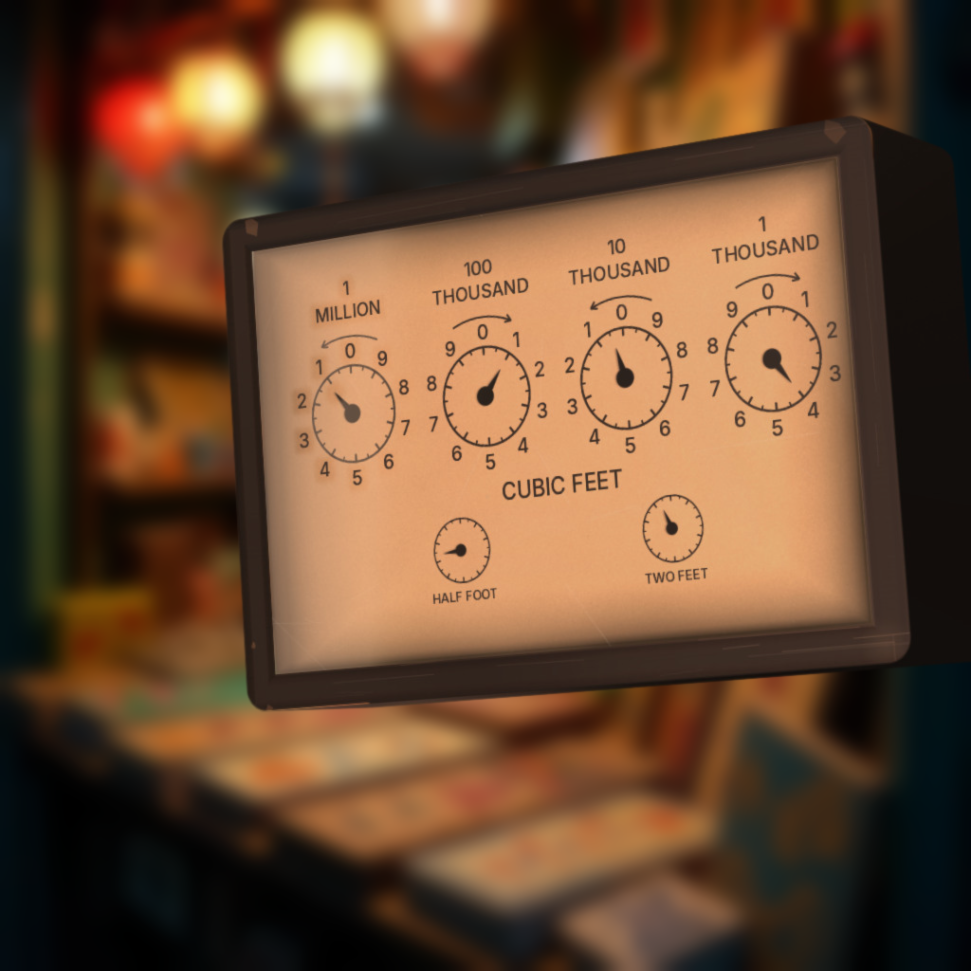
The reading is 110400
